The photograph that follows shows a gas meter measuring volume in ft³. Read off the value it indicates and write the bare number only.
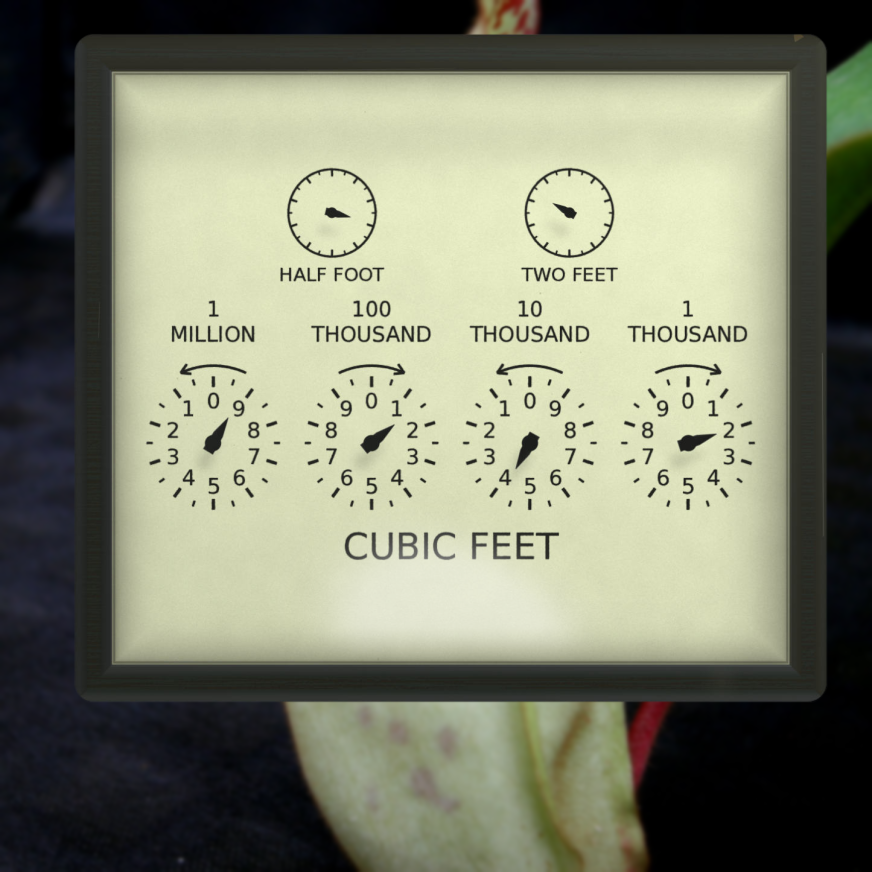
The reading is 914200
